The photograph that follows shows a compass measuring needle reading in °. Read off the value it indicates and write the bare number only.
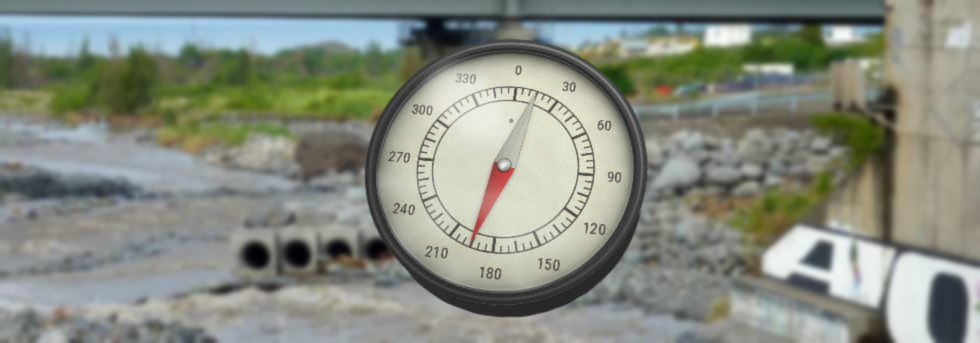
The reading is 195
